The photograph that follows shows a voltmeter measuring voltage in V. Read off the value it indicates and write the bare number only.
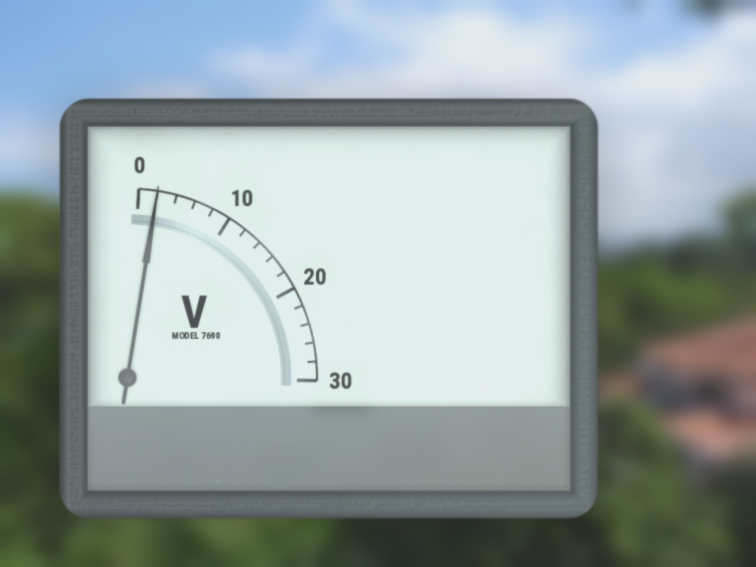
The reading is 2
